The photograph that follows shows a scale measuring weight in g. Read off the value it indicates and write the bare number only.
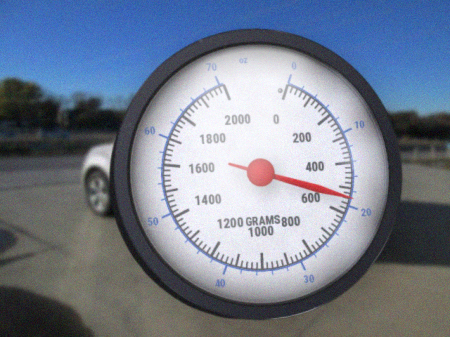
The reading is 540
